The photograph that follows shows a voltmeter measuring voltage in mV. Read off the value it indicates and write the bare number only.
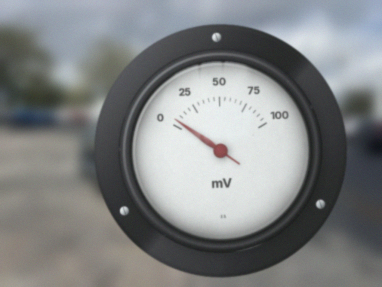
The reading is 5
